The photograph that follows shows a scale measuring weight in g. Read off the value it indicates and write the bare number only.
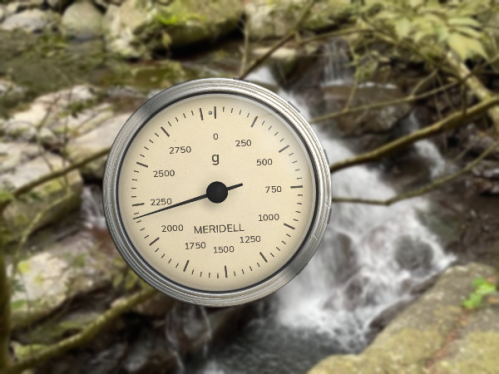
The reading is 2175
